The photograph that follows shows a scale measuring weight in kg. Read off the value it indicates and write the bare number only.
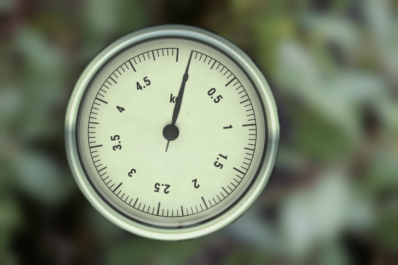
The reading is 0
